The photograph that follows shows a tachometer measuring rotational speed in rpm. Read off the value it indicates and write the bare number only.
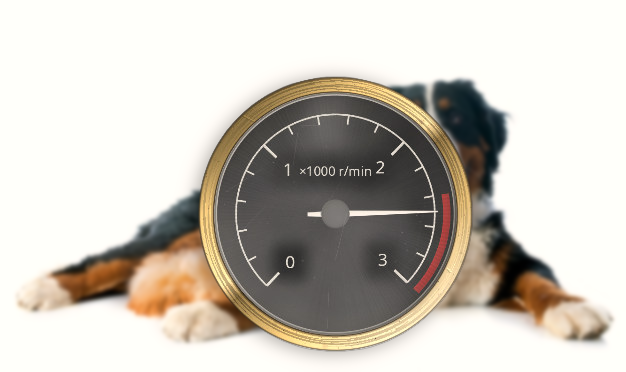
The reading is 2500
